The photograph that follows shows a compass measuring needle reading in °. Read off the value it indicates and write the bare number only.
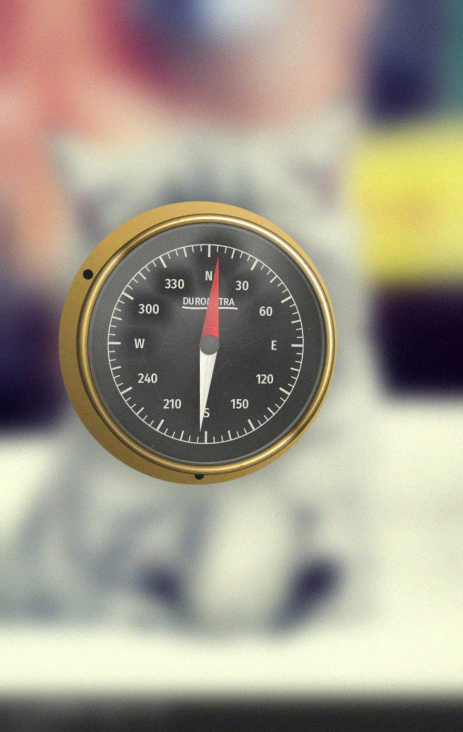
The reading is 5
